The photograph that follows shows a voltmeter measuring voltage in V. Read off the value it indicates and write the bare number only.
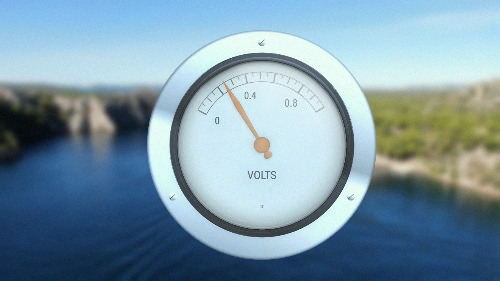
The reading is 0.25
